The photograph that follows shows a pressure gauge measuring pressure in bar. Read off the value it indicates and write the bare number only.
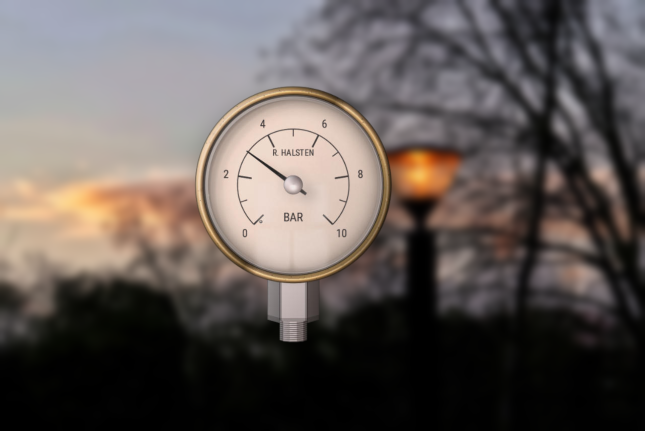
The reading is 3
